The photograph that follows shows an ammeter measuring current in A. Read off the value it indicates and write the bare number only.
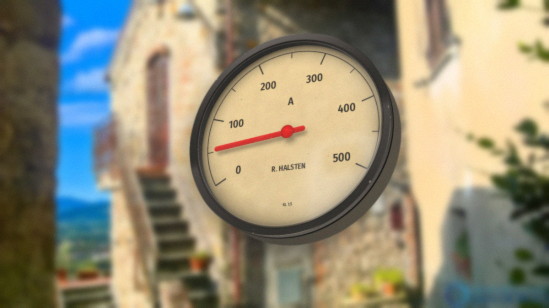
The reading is 50
